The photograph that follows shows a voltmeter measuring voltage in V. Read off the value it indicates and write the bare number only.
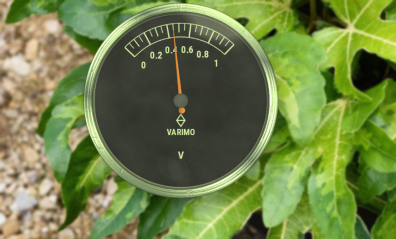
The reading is 0.45
